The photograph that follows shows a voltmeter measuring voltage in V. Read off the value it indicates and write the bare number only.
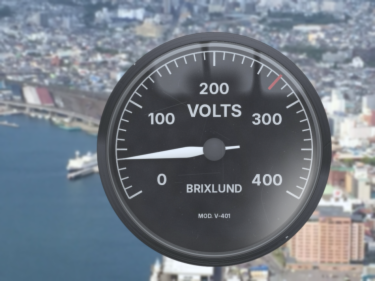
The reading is 40
